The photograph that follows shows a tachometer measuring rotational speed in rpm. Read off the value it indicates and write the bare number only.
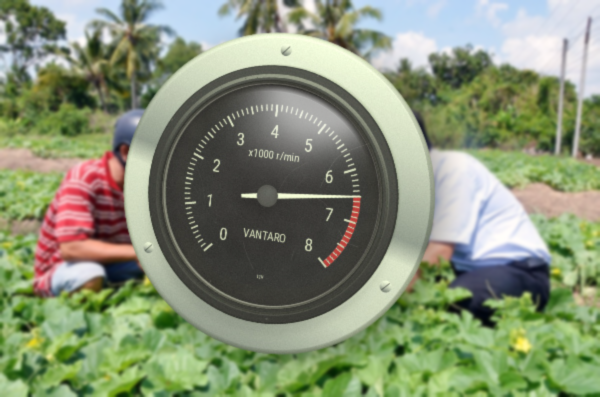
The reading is 6500
